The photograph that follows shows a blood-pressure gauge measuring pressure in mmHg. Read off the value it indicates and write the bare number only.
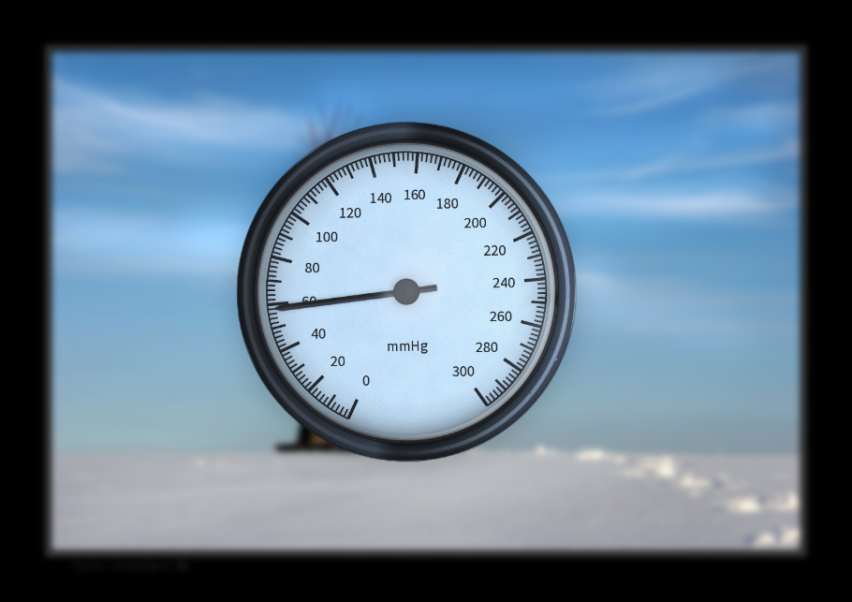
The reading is 58
